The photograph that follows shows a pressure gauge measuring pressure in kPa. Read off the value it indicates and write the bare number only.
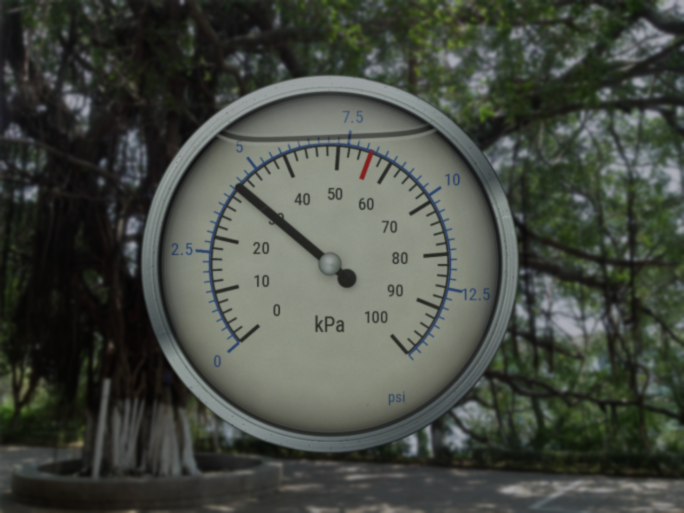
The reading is 30
